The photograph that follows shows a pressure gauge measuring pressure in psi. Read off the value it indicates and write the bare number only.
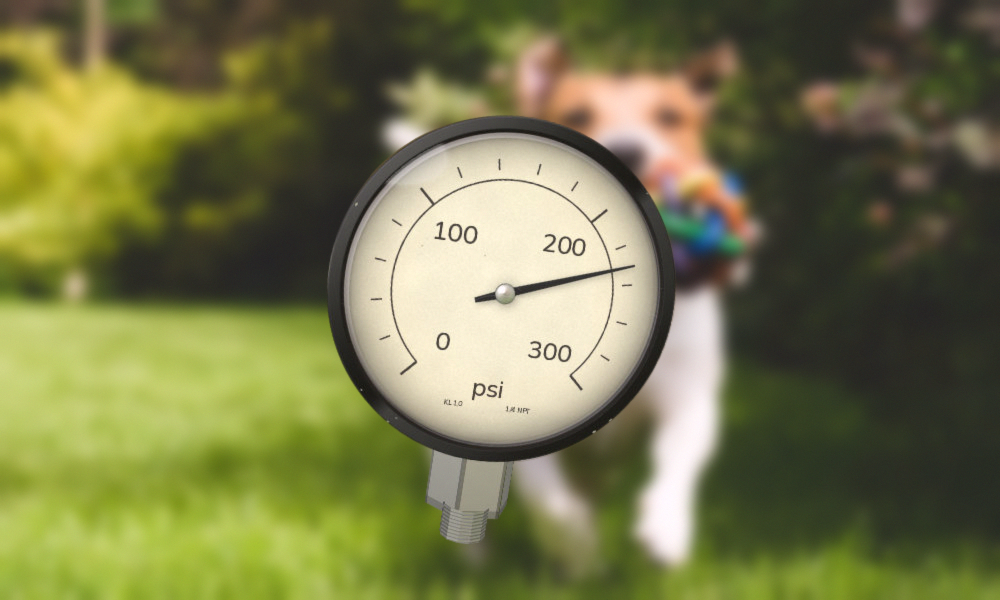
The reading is 230
